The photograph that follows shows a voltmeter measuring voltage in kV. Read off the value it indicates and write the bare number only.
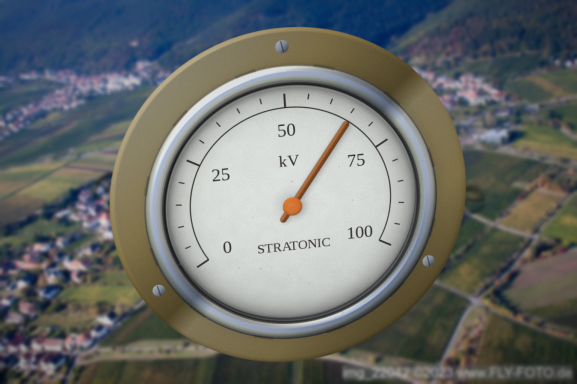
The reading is 65
